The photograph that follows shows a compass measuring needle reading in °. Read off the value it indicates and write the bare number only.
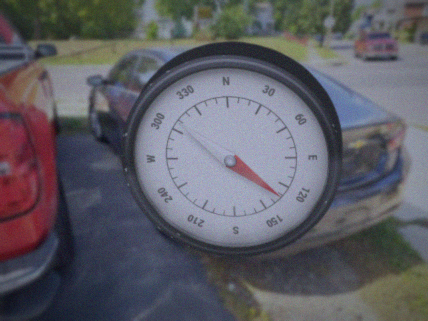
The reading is 130
